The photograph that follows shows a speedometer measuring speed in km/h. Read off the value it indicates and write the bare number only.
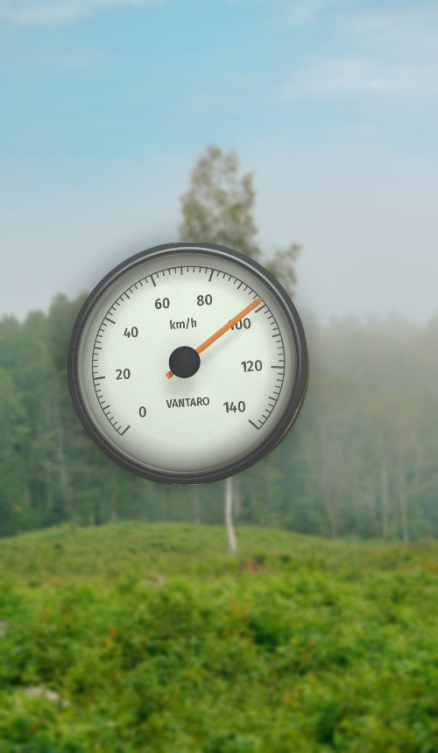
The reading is 98
